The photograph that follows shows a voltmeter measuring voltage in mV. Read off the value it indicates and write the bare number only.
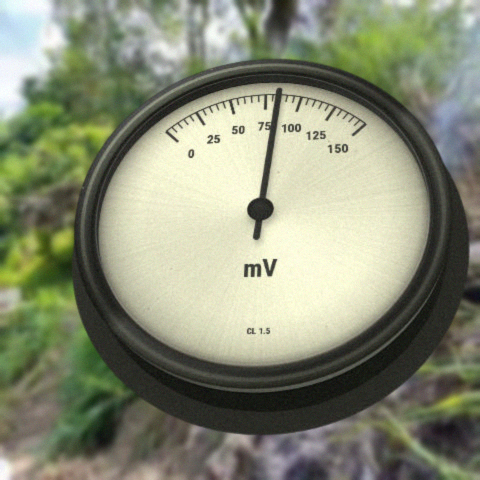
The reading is 85
